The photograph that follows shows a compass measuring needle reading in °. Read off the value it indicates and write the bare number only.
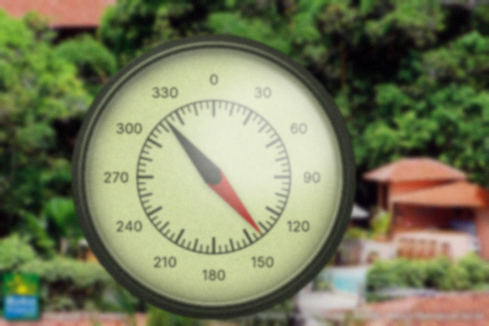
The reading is 140
